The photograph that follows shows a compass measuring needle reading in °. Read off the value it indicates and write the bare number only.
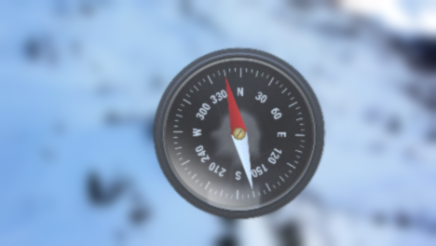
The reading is 345
